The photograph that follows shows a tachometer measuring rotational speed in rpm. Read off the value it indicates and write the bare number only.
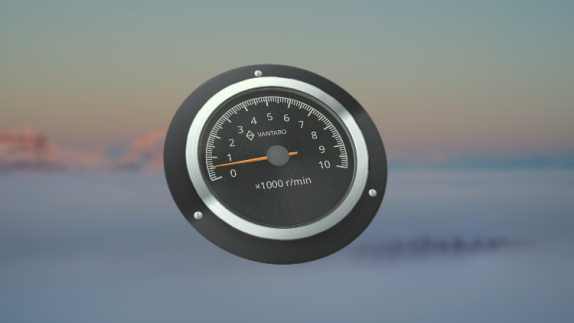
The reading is 500
